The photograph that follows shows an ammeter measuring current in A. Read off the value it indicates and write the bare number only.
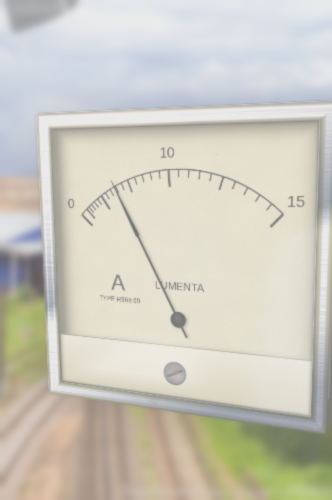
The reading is 6.5
